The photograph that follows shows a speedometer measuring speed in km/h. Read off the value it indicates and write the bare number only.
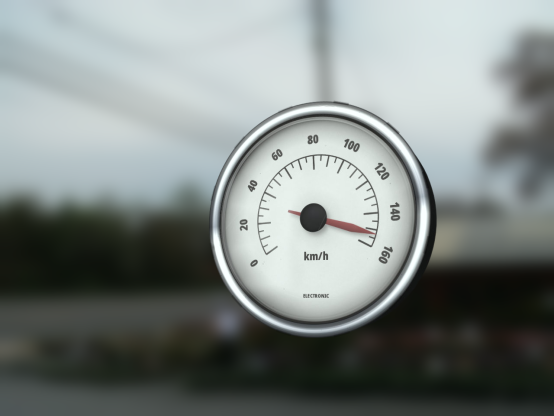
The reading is 152.5
